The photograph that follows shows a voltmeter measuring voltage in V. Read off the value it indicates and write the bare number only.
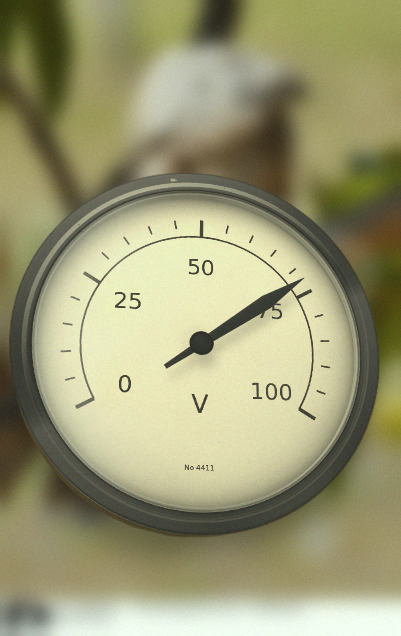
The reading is 72.5
